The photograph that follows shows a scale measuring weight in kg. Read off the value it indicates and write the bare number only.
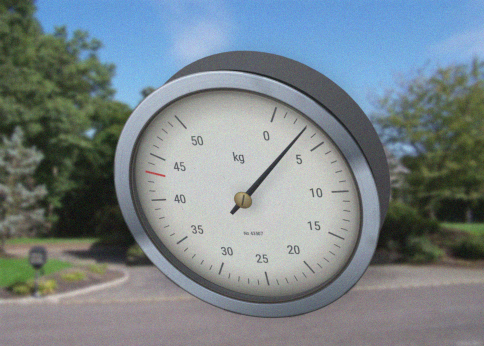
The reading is 3
